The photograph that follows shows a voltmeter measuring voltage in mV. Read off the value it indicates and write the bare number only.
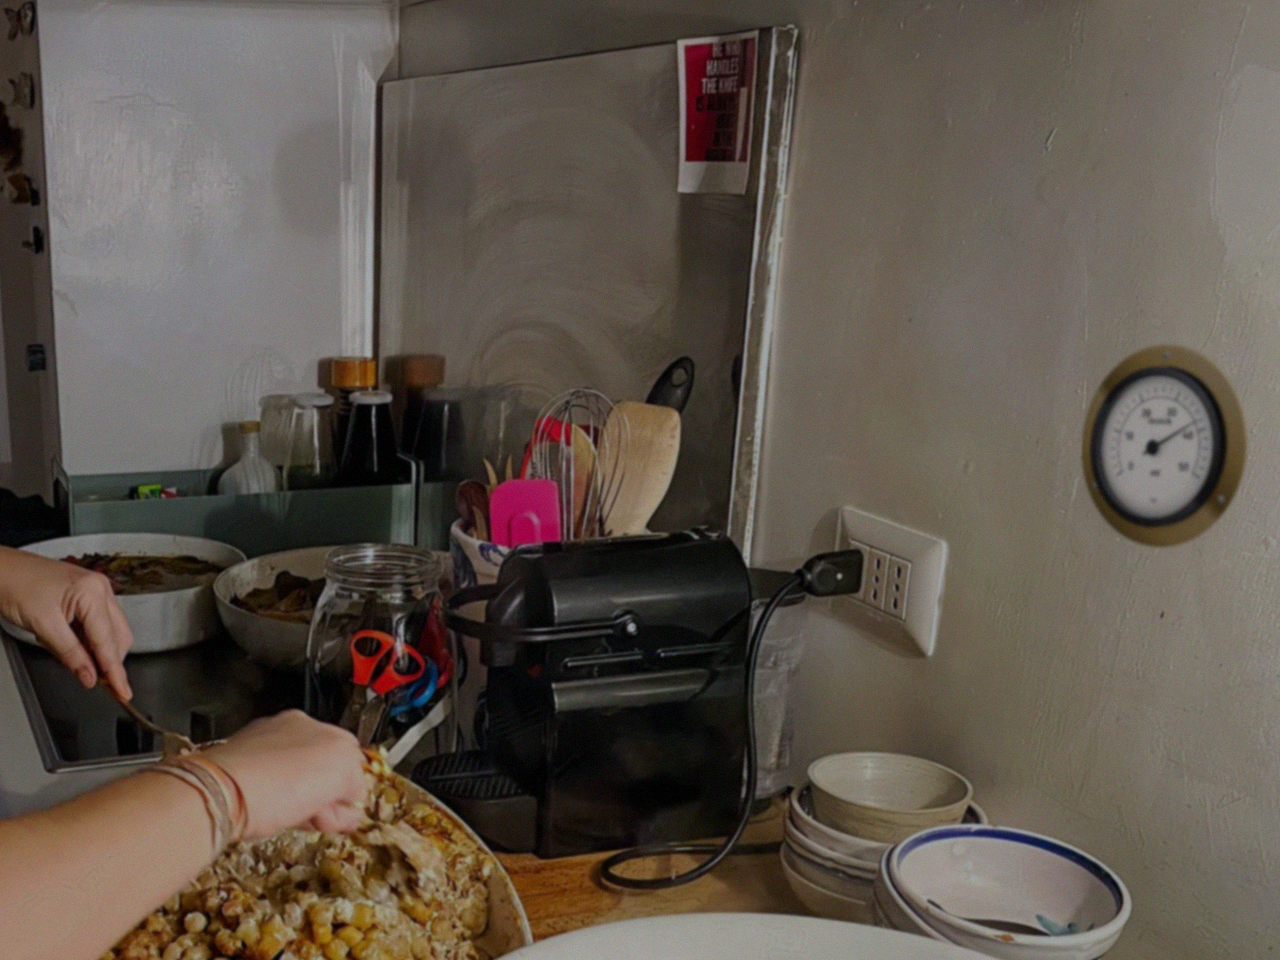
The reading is 38
